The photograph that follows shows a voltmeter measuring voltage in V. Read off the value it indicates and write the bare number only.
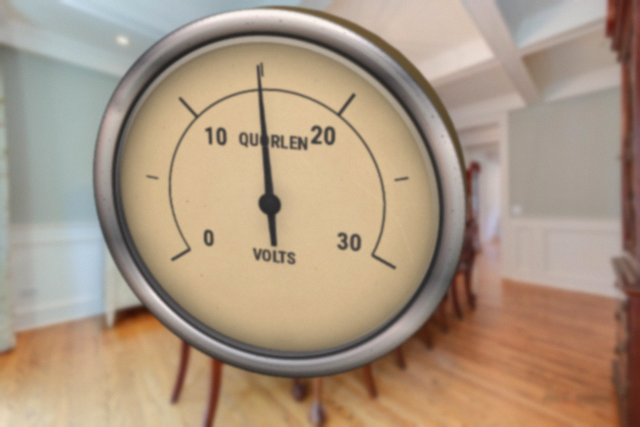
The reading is 15
